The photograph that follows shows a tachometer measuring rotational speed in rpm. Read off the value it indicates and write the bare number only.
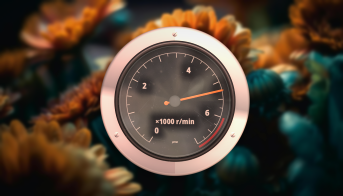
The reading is 5250
